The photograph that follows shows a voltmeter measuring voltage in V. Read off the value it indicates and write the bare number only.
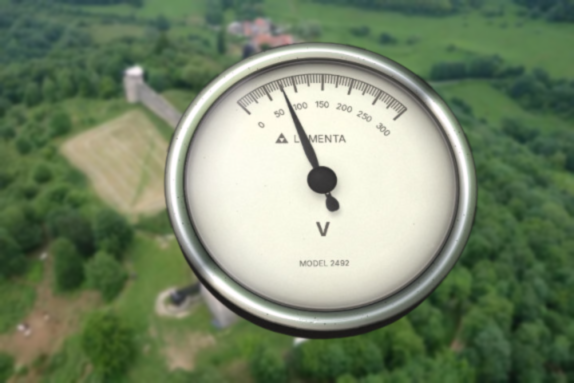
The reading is 75
